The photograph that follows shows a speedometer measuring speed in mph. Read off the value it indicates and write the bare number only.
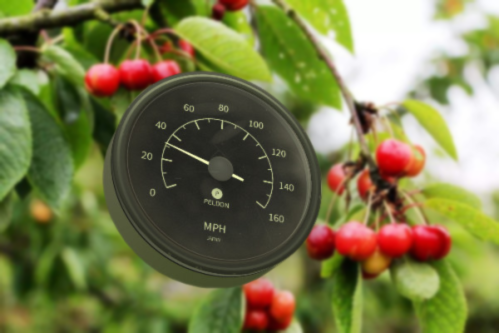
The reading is 30
